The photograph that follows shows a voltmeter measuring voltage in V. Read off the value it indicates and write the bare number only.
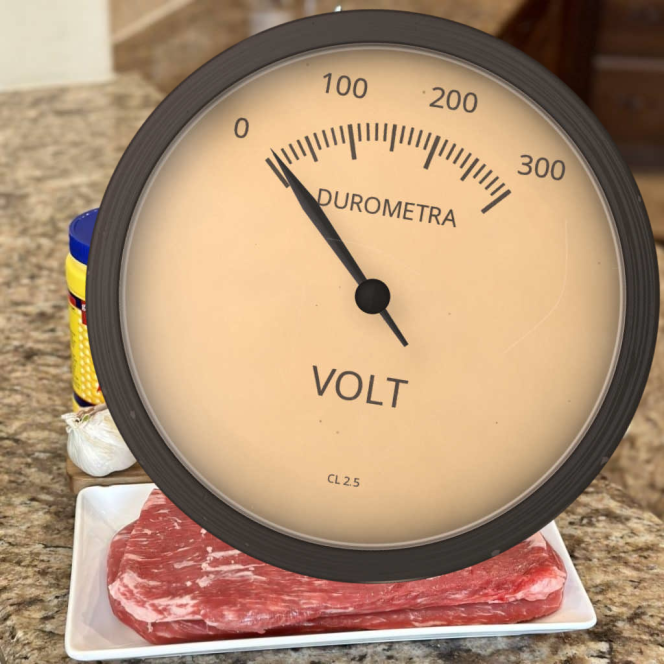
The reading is 10
